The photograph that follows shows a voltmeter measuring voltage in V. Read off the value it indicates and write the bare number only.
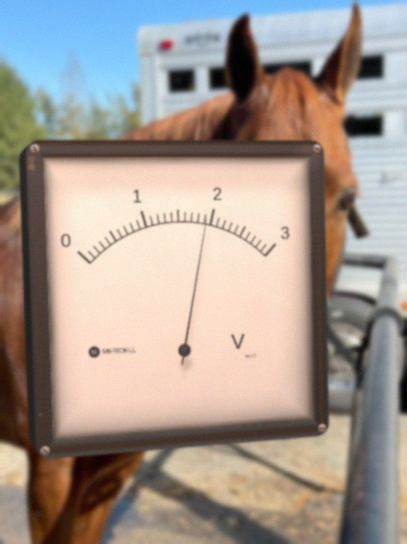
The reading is 1.9
